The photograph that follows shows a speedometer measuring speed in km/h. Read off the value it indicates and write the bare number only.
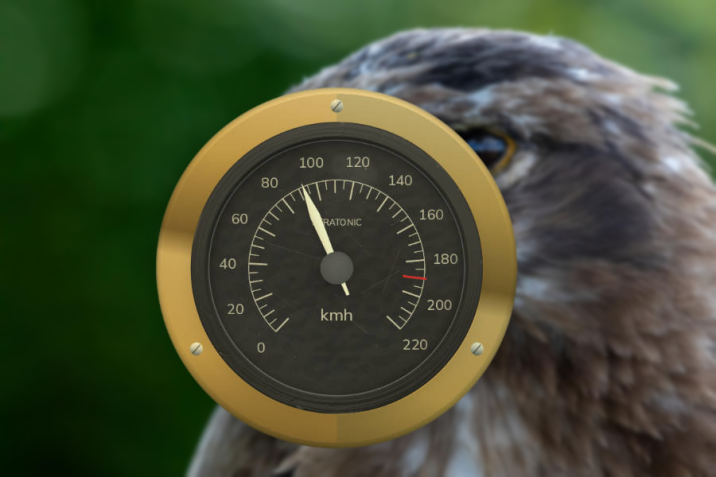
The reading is 92.5
